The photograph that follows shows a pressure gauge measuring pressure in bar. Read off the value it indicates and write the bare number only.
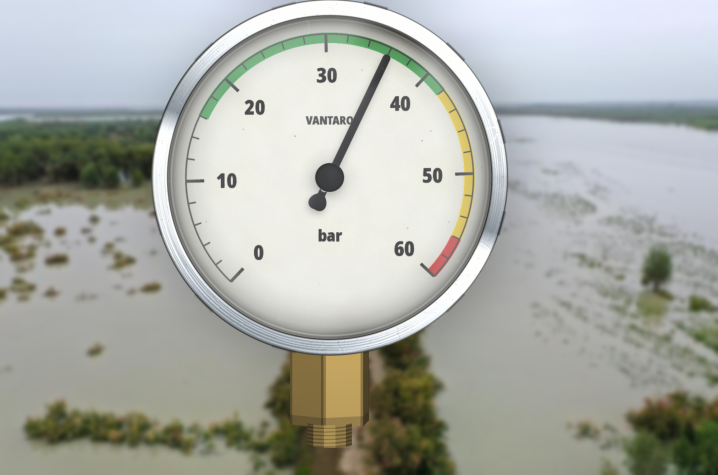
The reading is 36
